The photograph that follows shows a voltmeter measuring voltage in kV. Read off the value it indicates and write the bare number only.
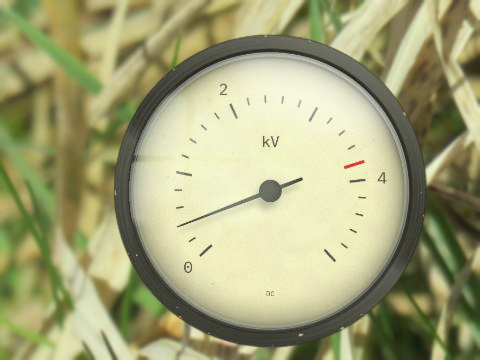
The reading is 0.4
